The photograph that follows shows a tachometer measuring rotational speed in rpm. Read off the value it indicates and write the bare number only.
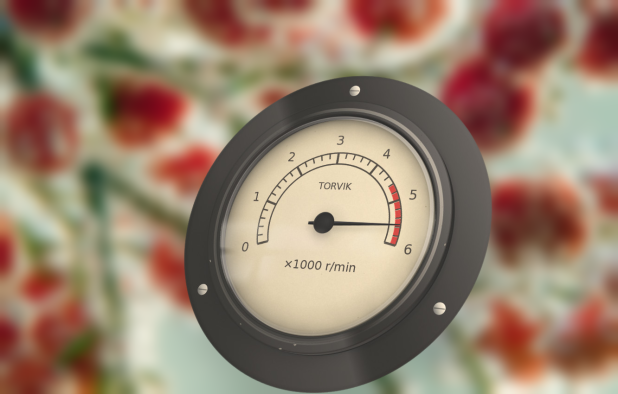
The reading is 5600
